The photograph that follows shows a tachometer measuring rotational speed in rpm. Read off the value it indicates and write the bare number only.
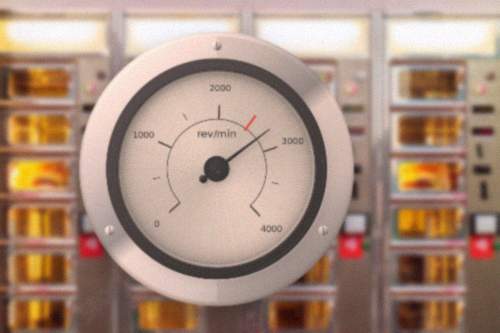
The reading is 2750
